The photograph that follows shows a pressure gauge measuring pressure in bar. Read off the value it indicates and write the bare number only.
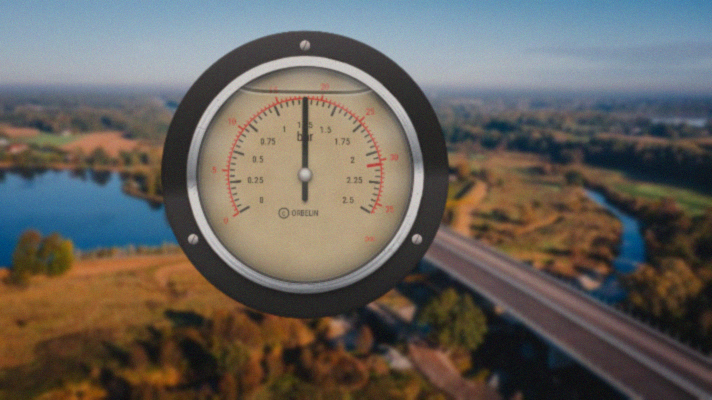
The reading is 1.25
